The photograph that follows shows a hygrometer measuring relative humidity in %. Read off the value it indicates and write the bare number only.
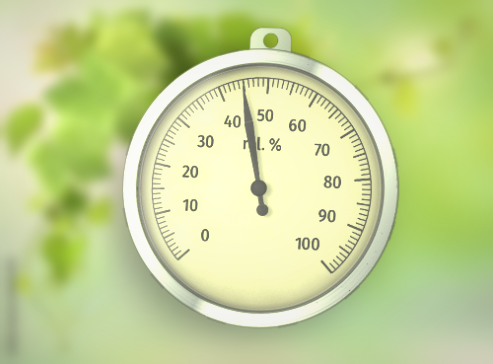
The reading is 45
